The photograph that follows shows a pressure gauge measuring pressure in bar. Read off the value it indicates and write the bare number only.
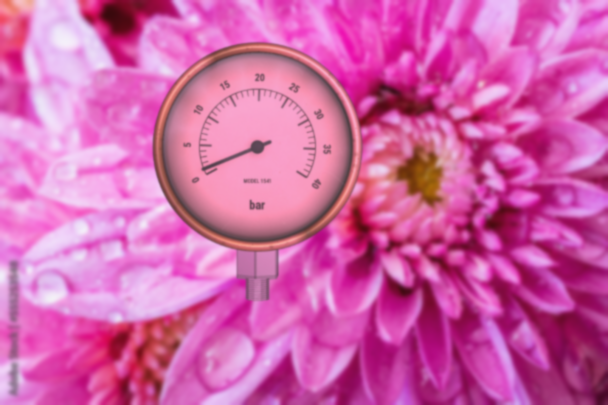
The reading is 1
